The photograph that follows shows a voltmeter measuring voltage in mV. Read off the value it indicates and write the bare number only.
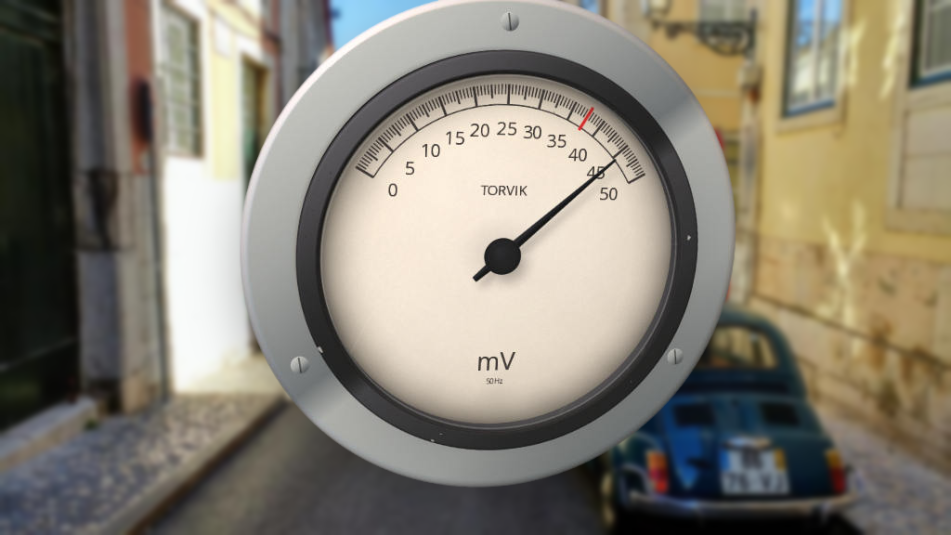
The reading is 45
